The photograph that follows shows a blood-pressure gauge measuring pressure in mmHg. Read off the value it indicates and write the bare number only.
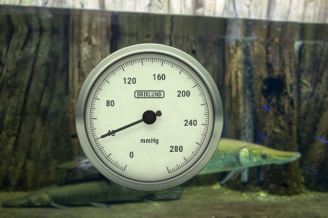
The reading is 40
